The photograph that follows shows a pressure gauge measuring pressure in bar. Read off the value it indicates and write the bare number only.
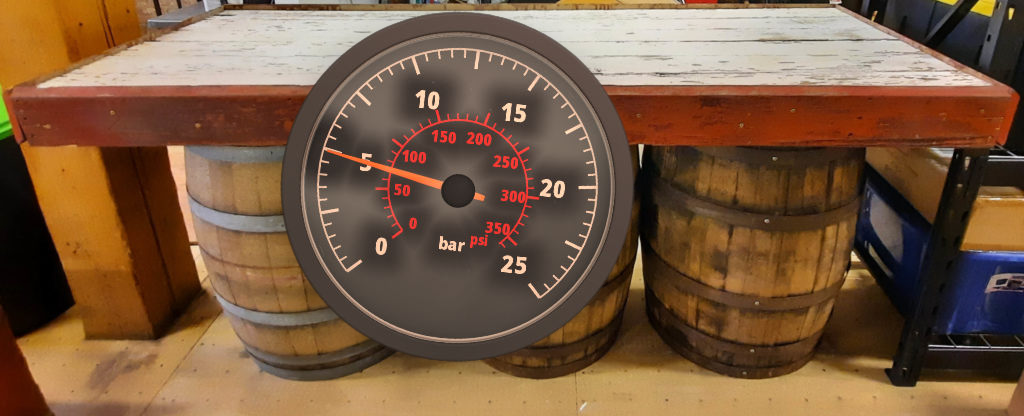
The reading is 5
